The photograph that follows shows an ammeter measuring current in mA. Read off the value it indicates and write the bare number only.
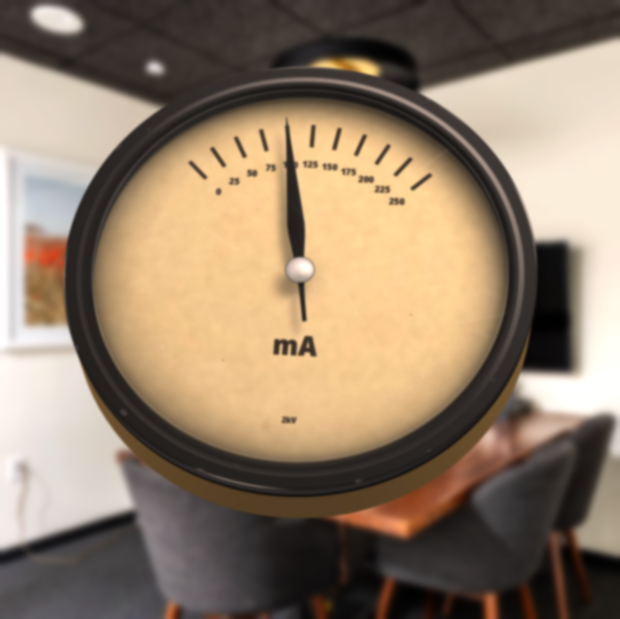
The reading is 100
